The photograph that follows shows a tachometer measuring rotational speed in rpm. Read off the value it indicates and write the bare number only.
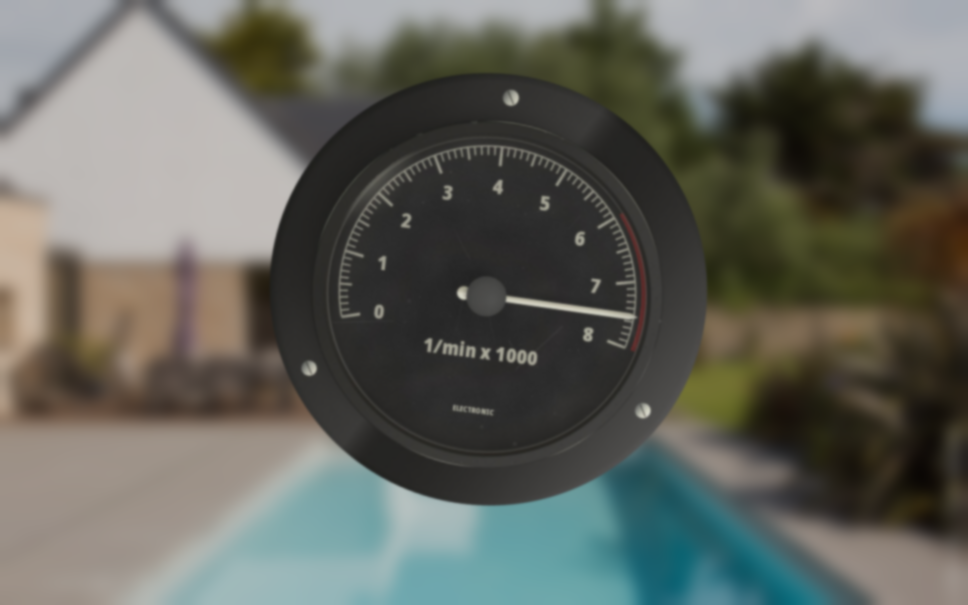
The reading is 7500
